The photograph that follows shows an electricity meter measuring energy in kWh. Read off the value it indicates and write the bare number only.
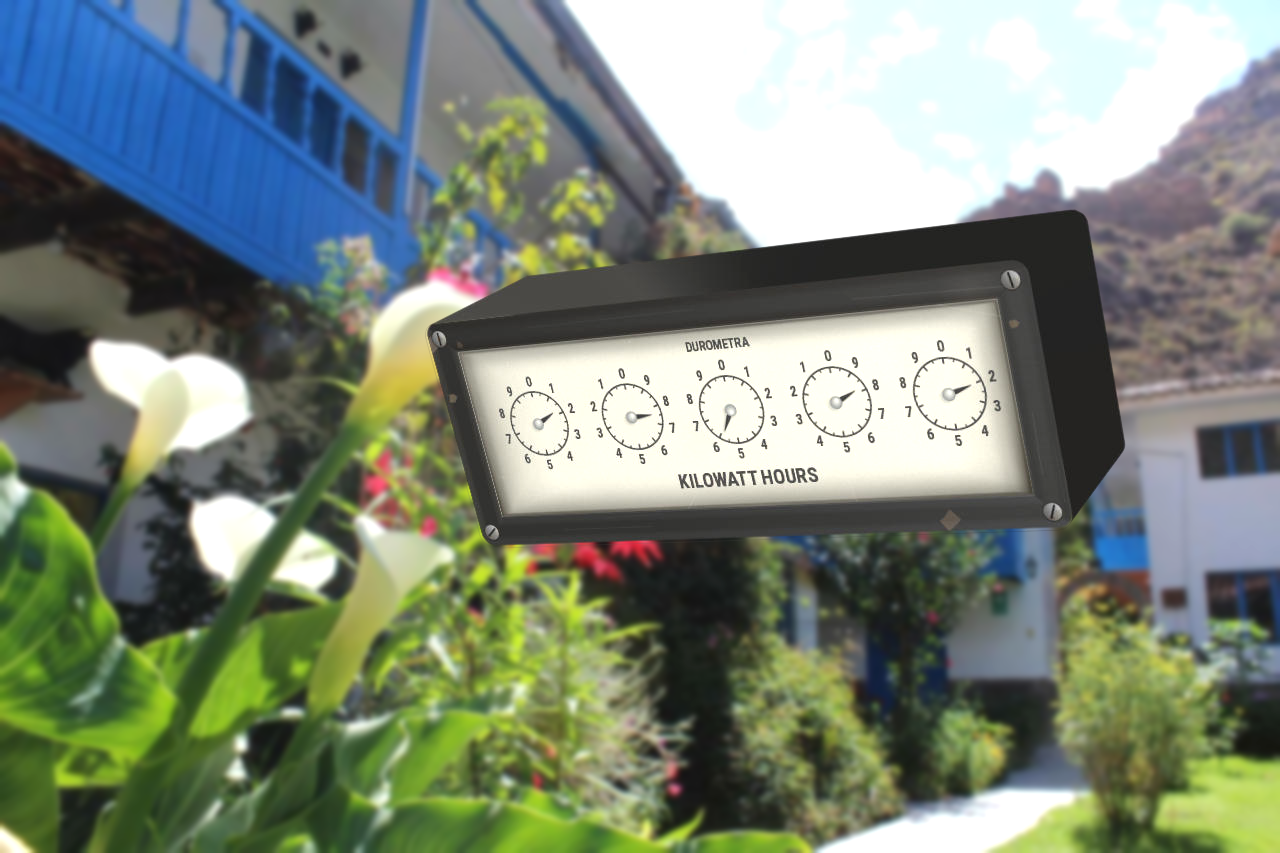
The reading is 17582
